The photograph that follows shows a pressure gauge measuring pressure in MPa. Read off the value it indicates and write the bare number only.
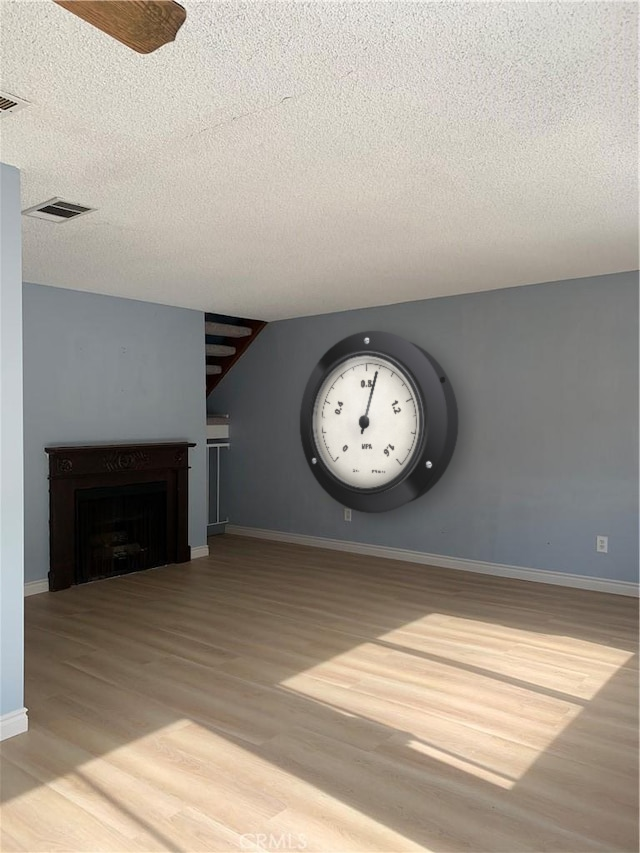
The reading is 0.9
